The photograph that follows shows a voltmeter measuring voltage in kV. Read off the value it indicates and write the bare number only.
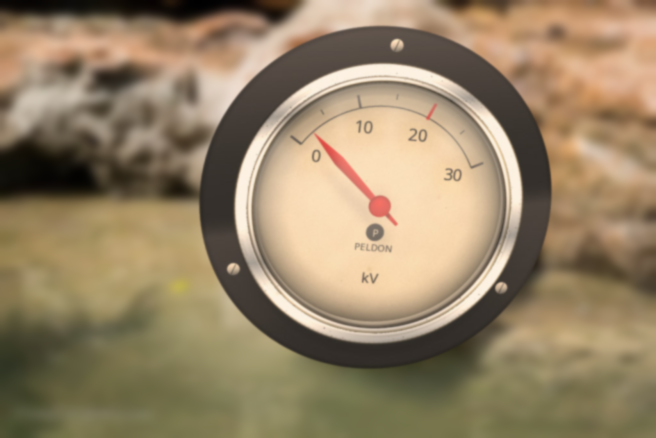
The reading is 2.5
